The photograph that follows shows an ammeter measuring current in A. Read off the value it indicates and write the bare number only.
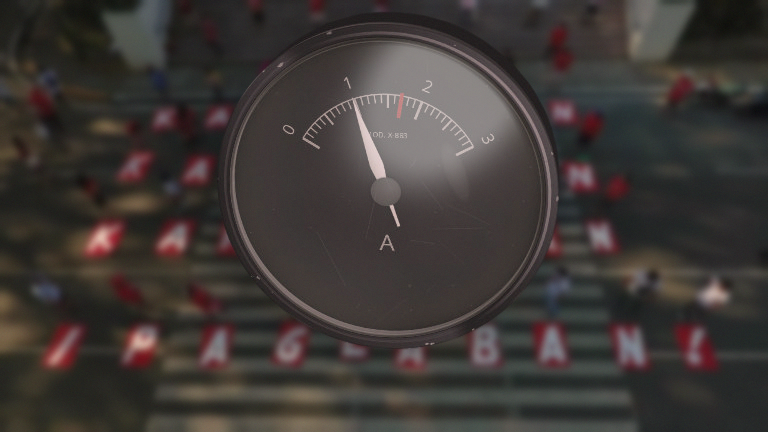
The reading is 1
